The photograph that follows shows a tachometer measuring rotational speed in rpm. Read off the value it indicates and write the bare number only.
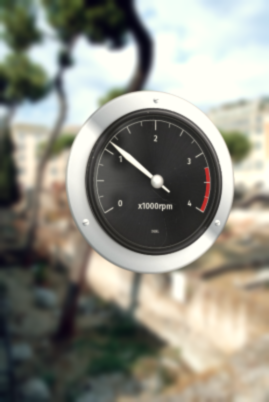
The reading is 1125
